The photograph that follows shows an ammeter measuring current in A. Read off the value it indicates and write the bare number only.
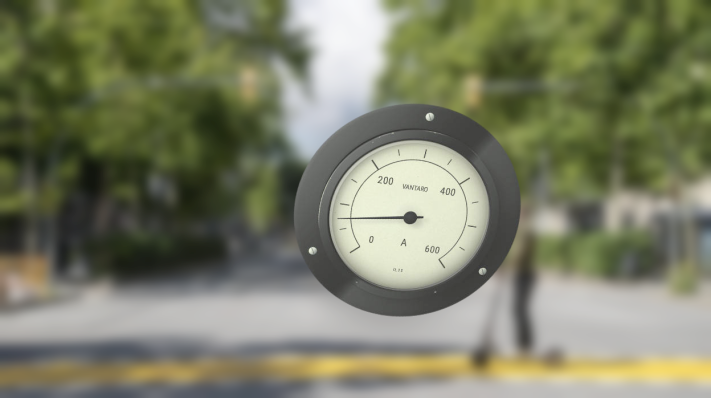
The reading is 75
